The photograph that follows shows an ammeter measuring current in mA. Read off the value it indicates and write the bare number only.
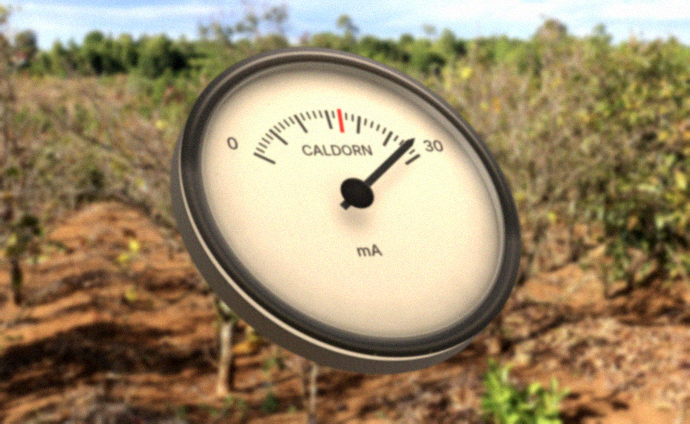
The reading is 28
